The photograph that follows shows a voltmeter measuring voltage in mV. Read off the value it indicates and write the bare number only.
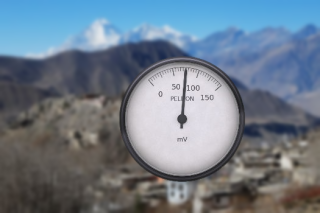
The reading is 75
